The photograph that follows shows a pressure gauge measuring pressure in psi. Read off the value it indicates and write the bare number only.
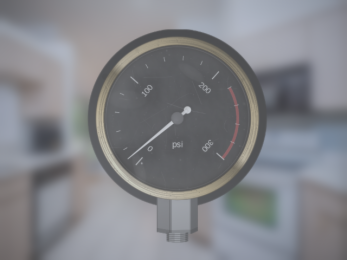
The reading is 10
